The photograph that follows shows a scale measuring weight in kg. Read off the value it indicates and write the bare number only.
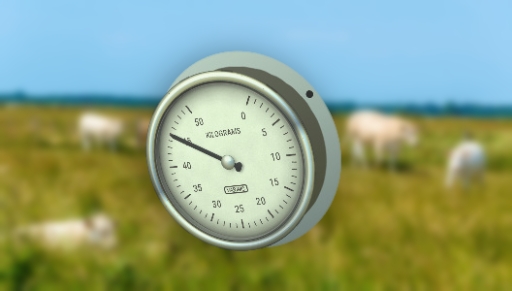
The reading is 45
